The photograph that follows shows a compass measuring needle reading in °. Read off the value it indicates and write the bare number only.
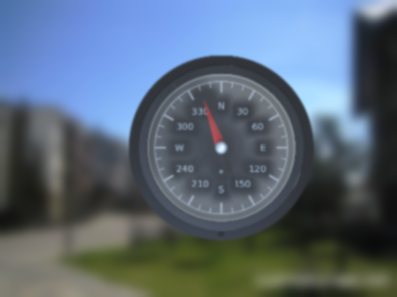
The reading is 340
